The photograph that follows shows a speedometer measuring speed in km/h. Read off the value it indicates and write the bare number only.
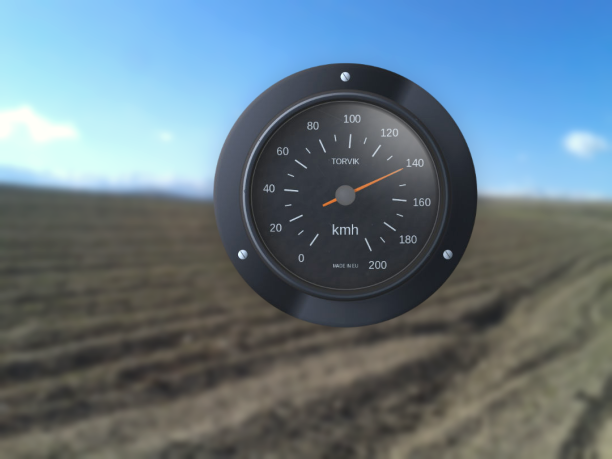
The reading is 140
